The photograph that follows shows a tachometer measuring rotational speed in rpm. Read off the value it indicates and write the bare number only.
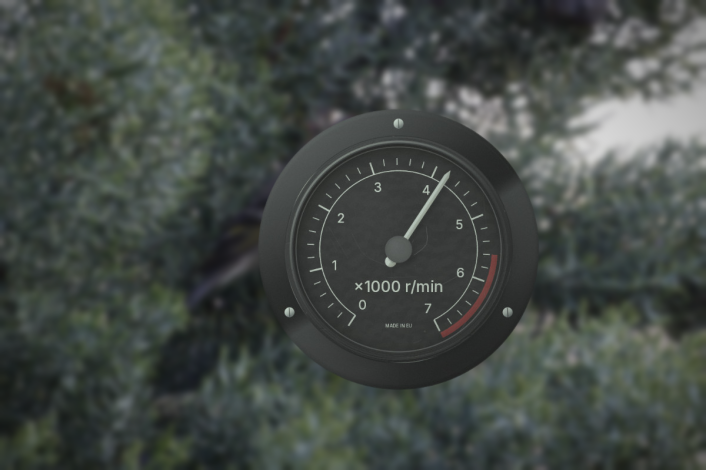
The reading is 4200
